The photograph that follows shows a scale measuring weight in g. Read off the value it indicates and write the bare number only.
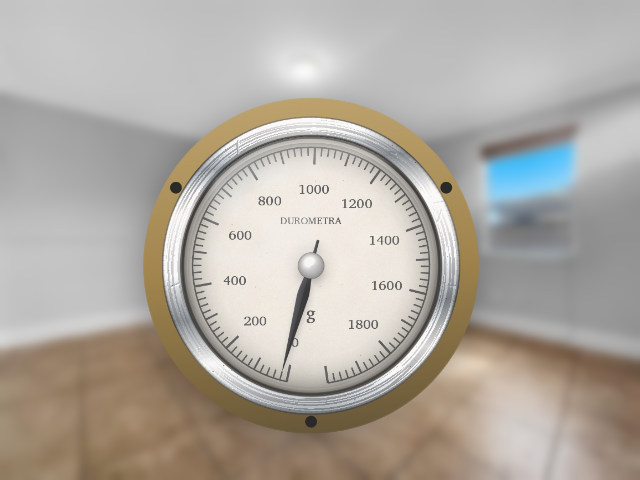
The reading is 20
